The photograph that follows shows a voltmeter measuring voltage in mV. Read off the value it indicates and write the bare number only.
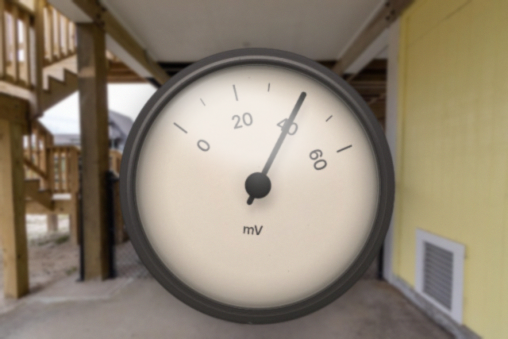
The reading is 40
